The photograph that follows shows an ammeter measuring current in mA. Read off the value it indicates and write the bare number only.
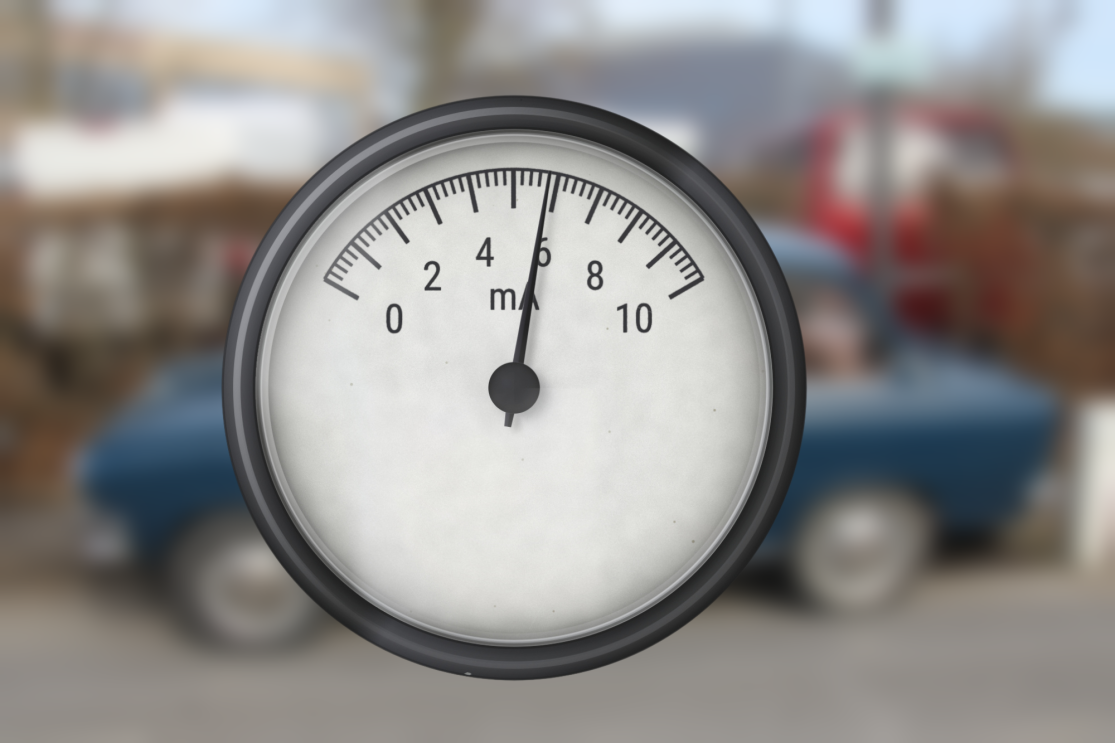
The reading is 5.8
